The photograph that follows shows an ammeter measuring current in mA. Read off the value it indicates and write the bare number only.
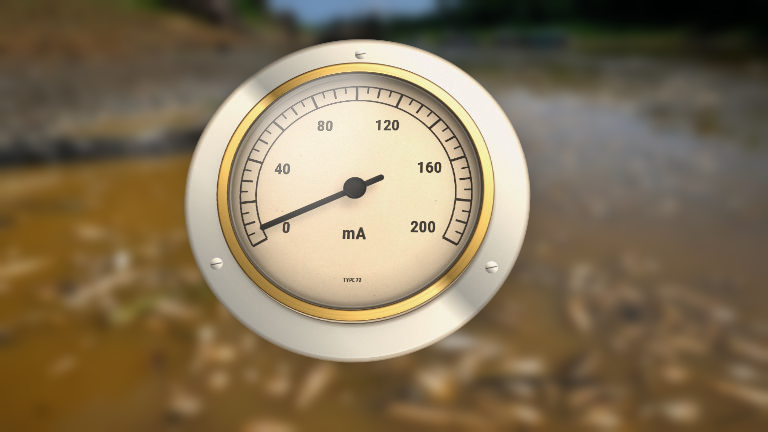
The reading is 5
